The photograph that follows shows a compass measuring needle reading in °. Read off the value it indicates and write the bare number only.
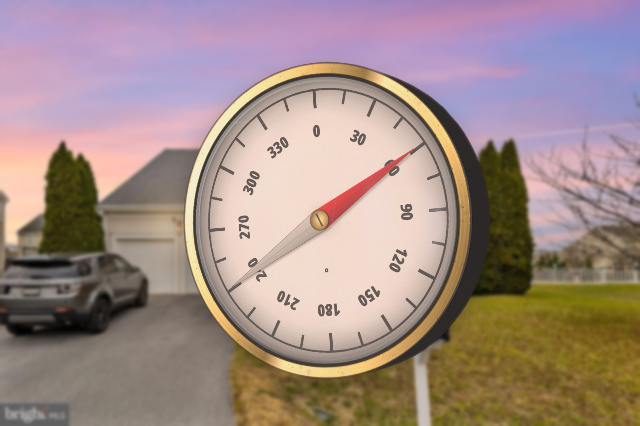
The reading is 60
